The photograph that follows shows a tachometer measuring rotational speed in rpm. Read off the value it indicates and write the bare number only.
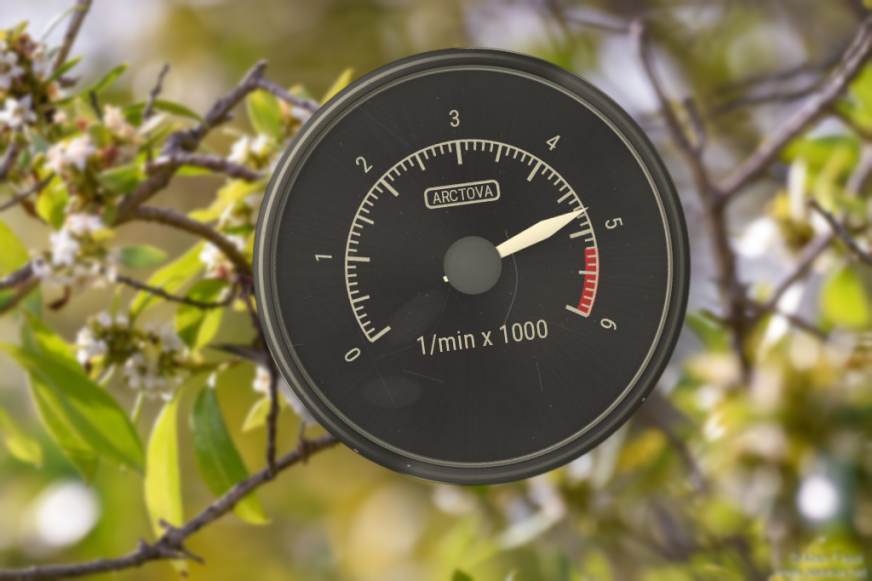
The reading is 4750
